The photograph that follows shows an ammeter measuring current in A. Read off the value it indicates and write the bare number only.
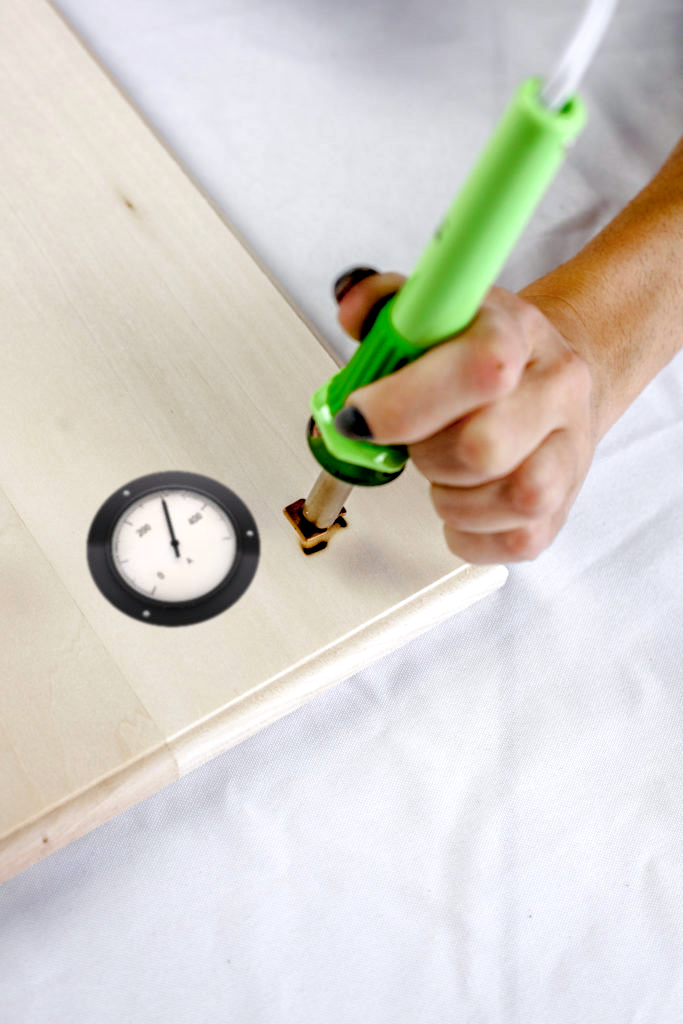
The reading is 300
